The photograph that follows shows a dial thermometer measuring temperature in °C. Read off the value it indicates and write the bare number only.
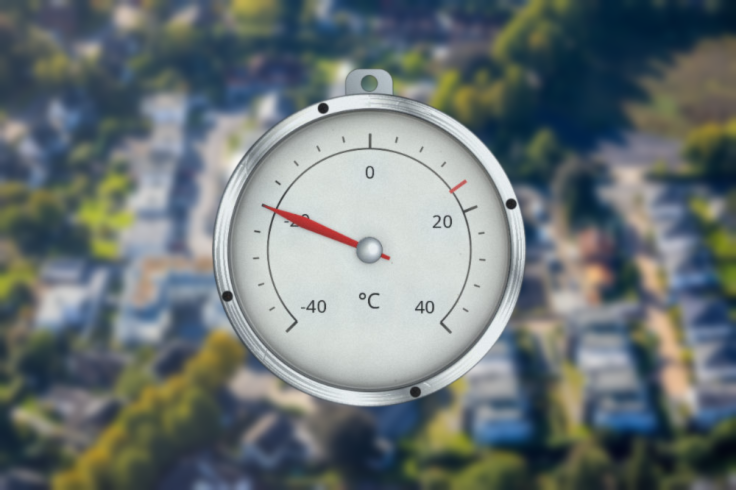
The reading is -20
